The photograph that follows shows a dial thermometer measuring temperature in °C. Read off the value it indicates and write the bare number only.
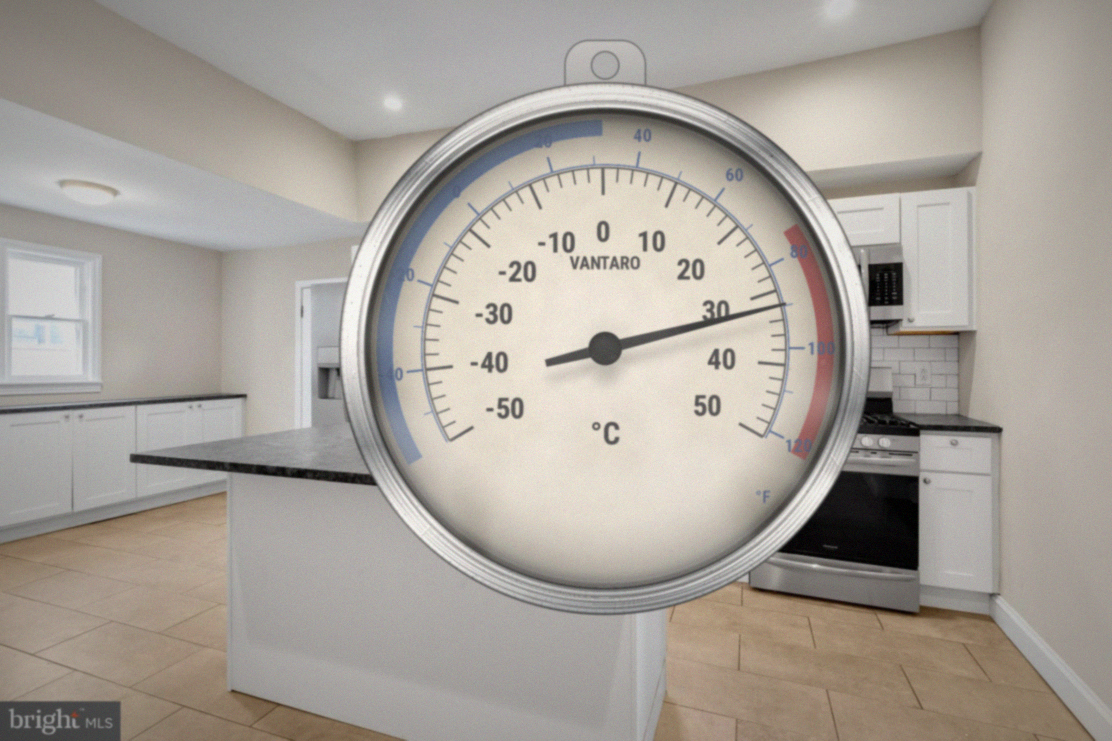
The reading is 32
